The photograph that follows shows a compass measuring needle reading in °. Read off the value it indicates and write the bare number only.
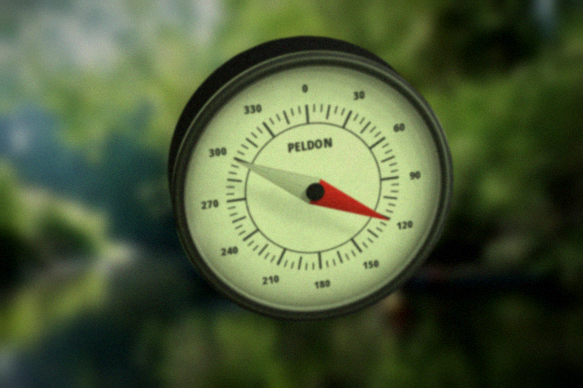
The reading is 120
